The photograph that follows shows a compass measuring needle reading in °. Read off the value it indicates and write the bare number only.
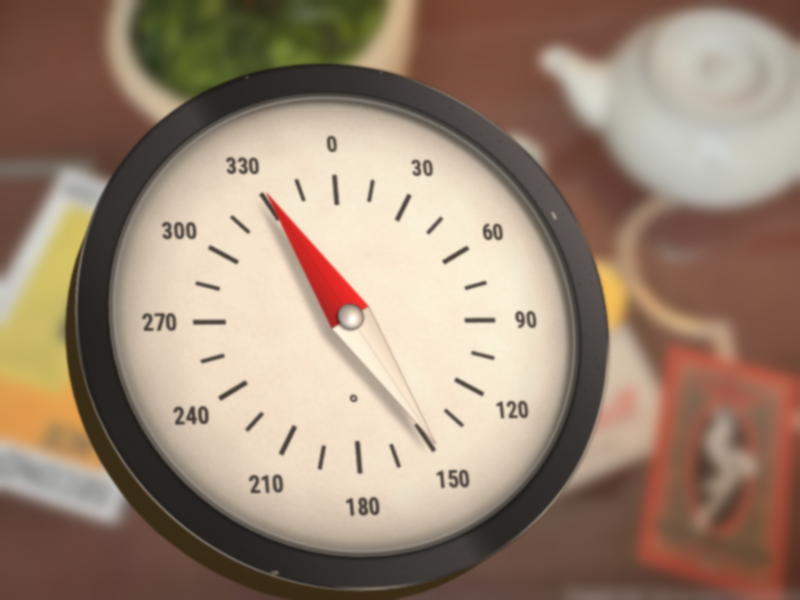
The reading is 330
